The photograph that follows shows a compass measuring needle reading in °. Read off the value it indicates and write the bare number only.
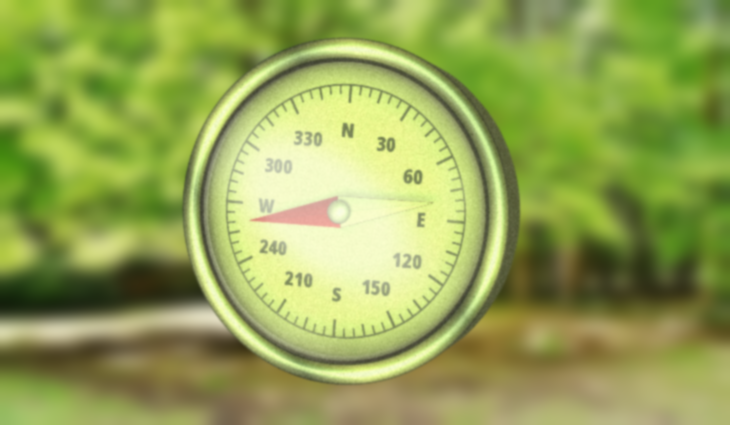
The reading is 260
